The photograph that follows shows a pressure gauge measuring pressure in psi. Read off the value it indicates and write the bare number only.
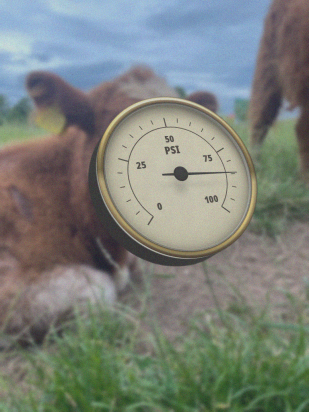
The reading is 85
